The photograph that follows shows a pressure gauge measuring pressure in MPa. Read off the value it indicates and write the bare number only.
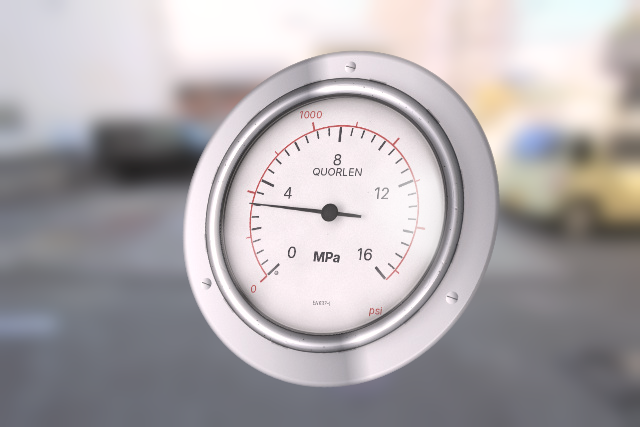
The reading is 3
